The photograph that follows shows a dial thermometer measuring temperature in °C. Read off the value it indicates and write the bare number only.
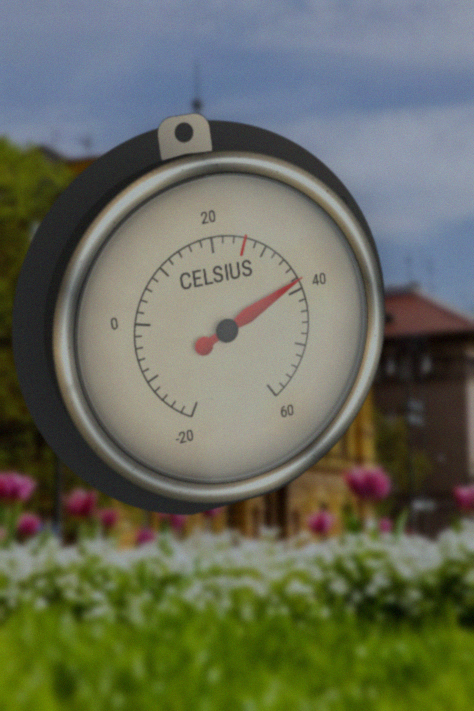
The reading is 38
